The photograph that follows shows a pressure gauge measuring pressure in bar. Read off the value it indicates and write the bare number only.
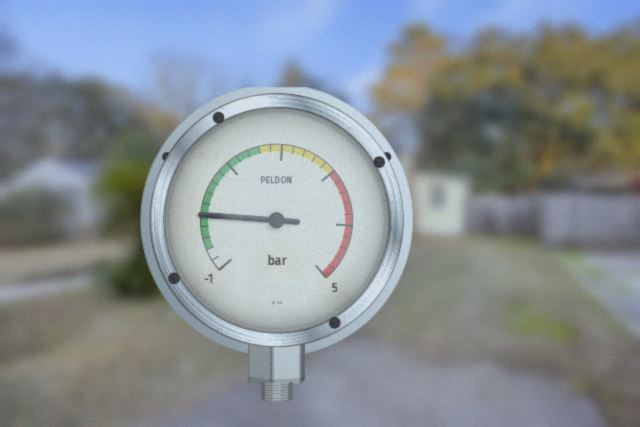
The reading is 0
